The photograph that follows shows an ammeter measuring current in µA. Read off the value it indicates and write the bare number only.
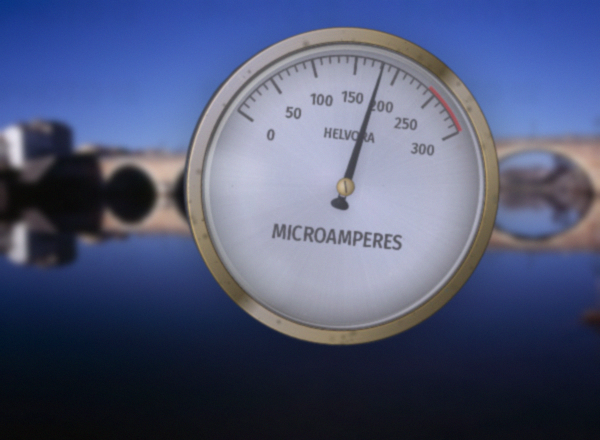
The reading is 180
